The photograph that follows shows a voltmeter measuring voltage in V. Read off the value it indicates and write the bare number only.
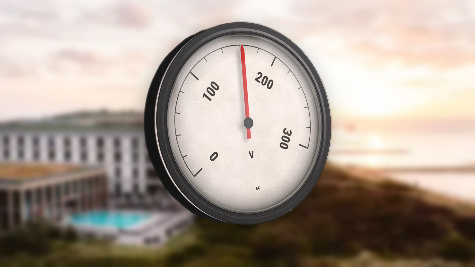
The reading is 160
